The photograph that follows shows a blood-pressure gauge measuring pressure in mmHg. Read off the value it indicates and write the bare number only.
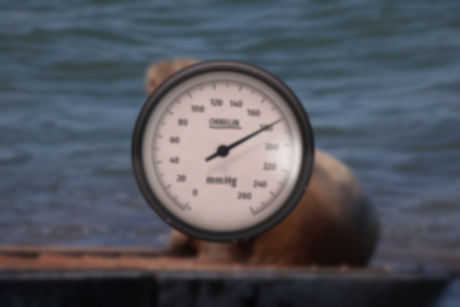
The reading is 180
